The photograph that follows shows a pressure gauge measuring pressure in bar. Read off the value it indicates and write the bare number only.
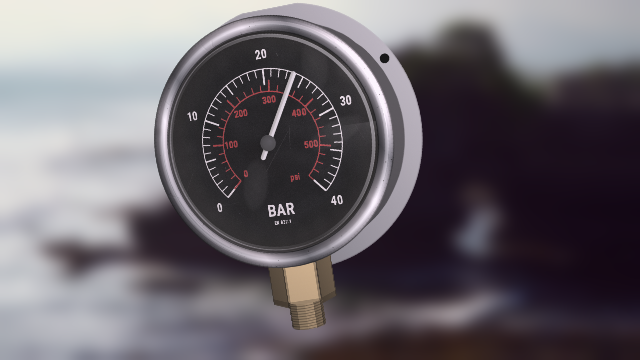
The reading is 24
